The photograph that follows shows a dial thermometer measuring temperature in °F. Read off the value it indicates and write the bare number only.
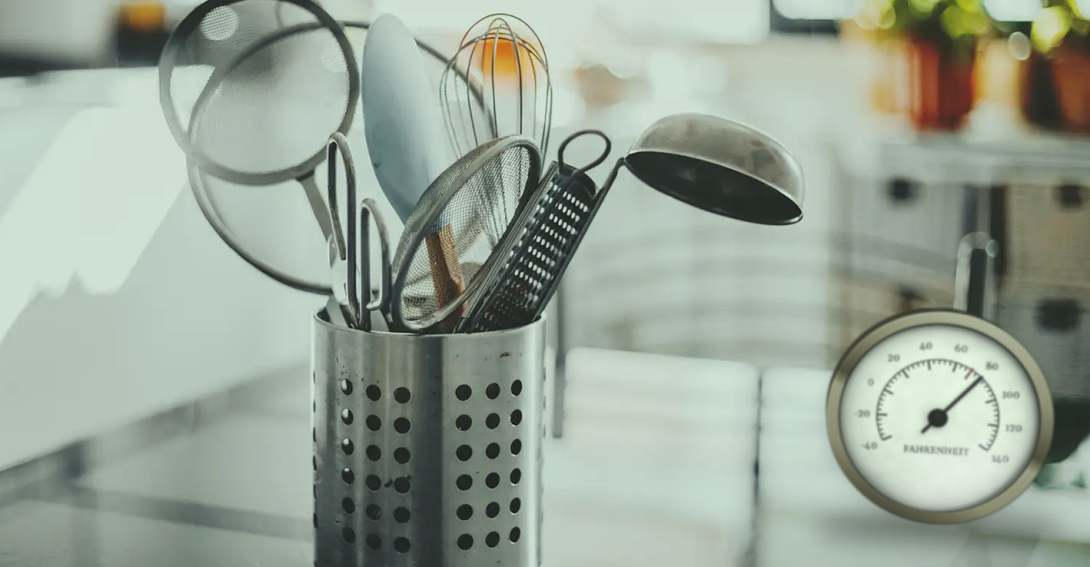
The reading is 80
